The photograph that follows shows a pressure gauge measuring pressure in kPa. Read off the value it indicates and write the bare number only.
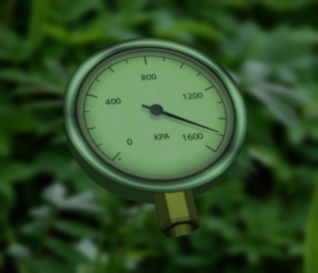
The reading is 1500
